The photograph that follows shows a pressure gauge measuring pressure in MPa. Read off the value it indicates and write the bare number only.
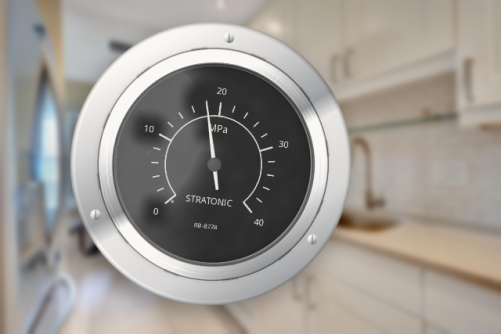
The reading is 18
